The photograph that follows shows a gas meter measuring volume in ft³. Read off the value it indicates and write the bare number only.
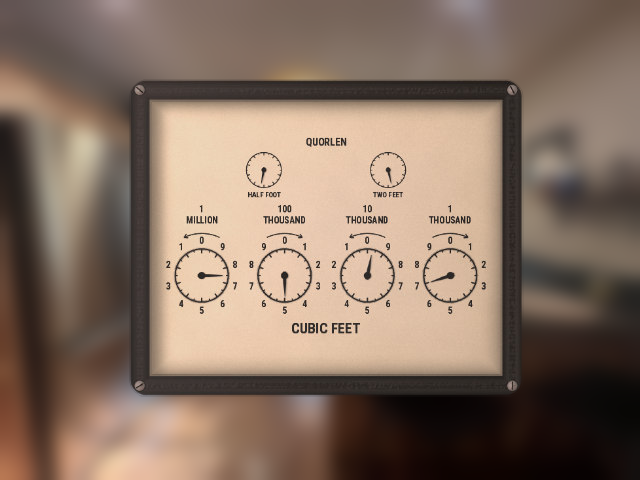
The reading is 749700
